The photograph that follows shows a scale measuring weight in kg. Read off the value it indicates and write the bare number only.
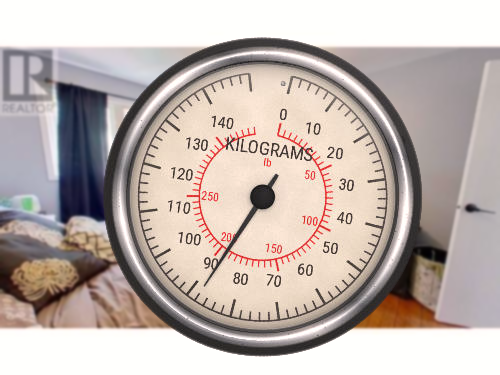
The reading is 88
